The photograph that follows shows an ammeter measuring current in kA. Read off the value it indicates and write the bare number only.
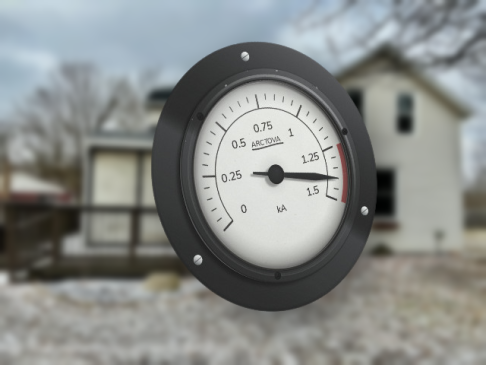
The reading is 1.4
